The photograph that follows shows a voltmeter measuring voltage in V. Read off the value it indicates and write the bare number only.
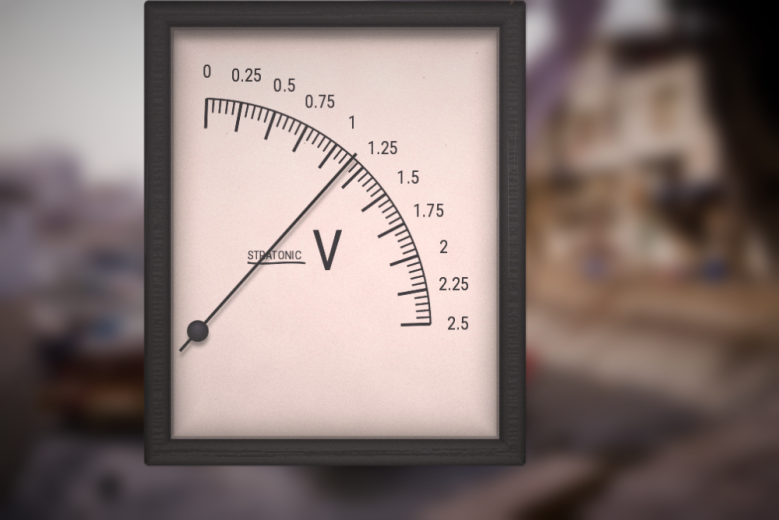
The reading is 1.15
